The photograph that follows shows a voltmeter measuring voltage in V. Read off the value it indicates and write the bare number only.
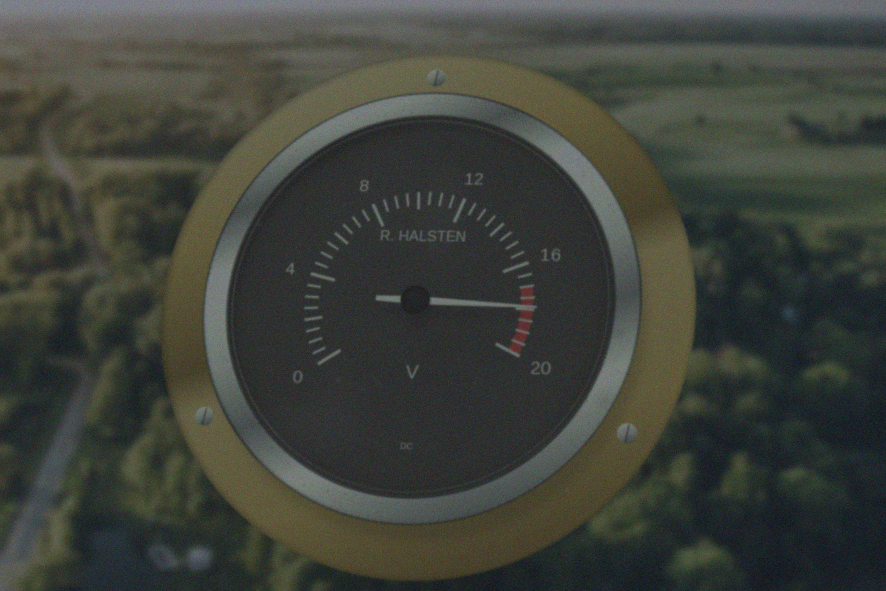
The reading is 18
